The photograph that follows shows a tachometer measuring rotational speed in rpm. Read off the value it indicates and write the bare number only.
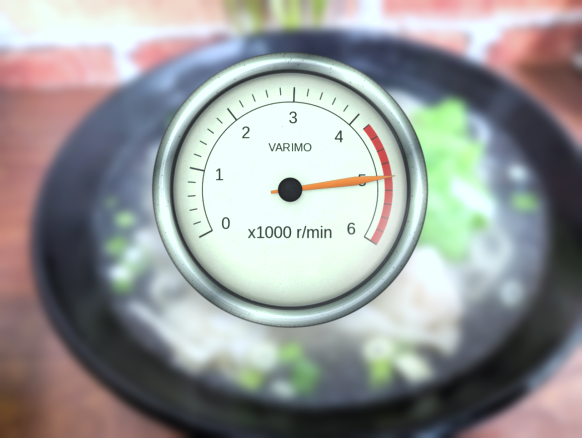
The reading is 5000
